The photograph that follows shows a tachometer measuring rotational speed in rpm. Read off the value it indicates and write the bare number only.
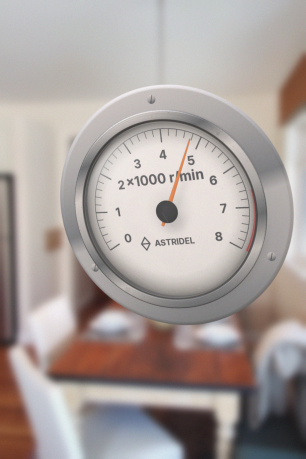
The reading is 4800
